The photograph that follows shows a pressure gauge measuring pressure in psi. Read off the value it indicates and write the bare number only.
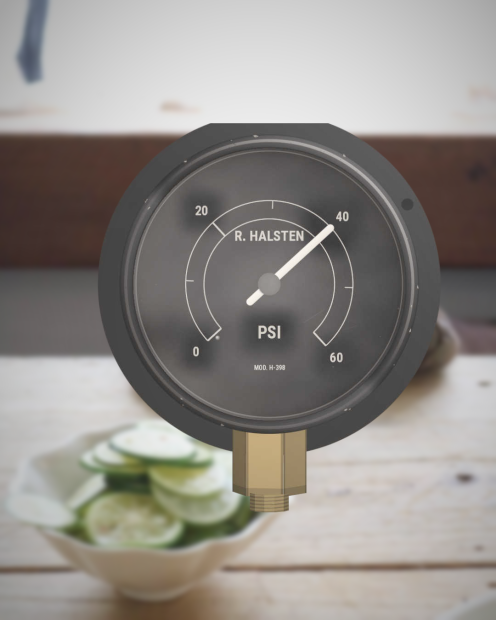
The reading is 40
